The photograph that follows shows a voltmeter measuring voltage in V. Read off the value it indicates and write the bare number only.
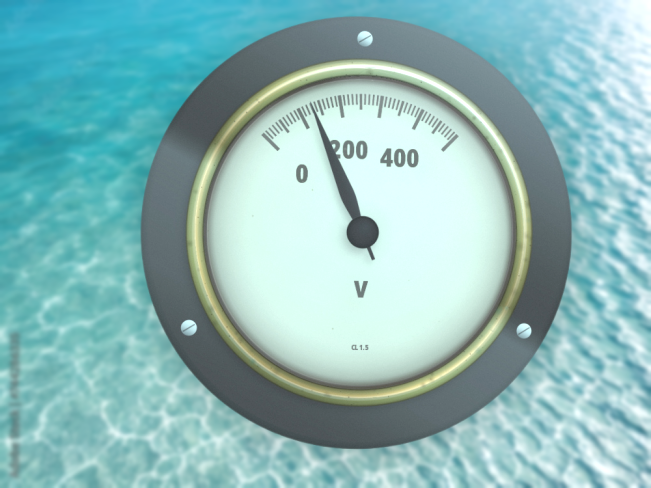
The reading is 130
